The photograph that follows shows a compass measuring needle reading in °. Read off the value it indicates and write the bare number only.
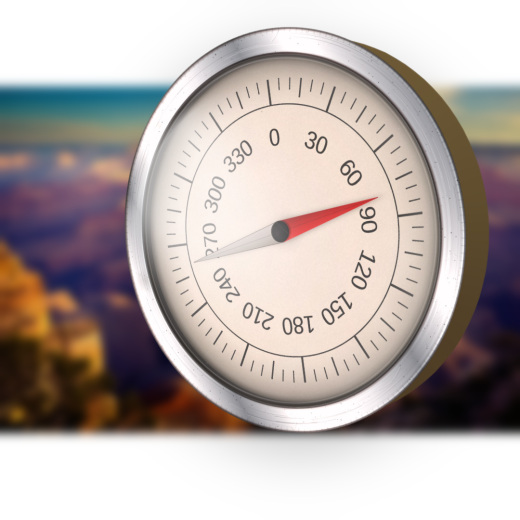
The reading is 80
